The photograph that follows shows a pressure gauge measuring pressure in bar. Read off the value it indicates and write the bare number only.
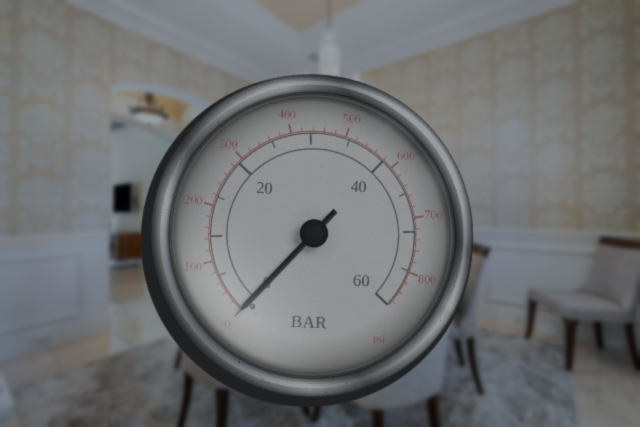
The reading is 0
